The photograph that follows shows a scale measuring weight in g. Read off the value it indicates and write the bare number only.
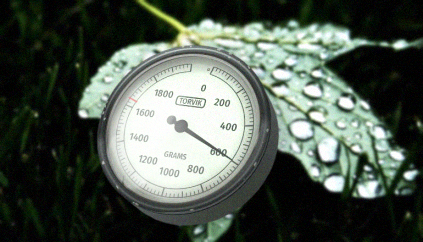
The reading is 600
